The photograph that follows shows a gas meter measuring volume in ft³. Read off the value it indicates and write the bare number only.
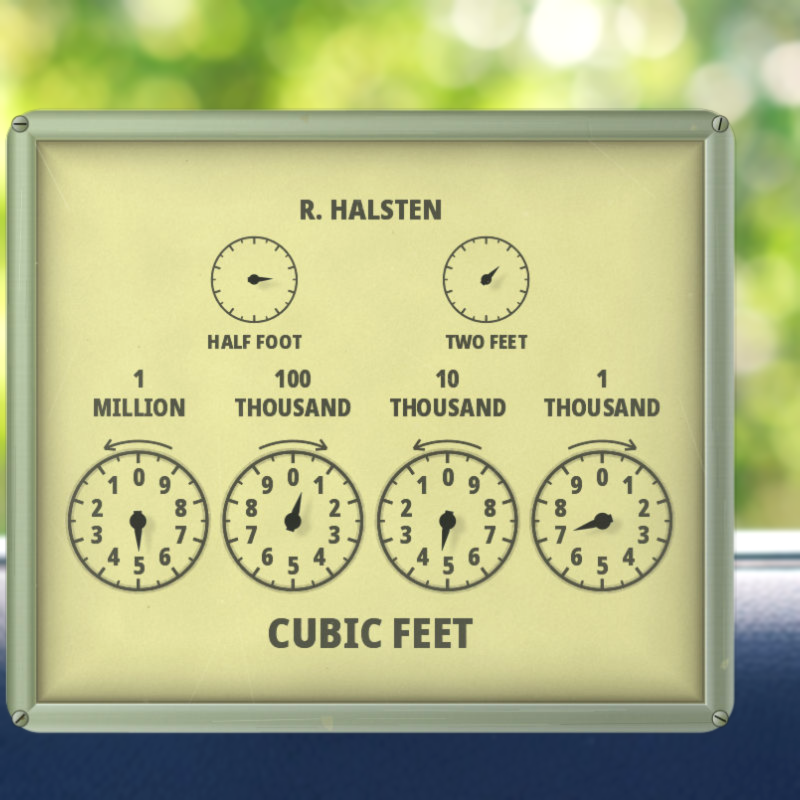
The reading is 504700
